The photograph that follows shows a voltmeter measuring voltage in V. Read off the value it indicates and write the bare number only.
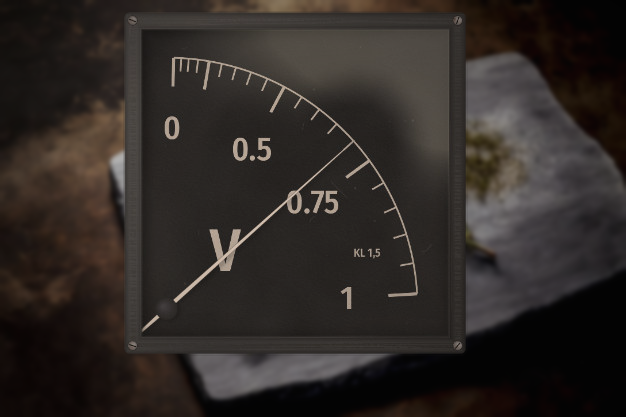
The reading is 0.7
